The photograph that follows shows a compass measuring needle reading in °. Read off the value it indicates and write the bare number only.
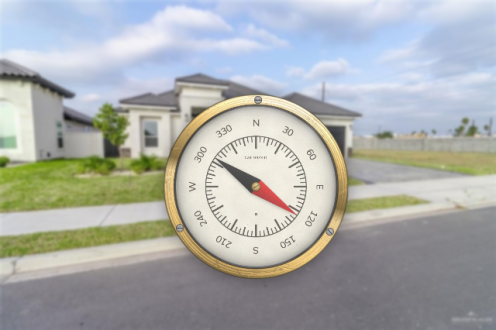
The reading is 125
